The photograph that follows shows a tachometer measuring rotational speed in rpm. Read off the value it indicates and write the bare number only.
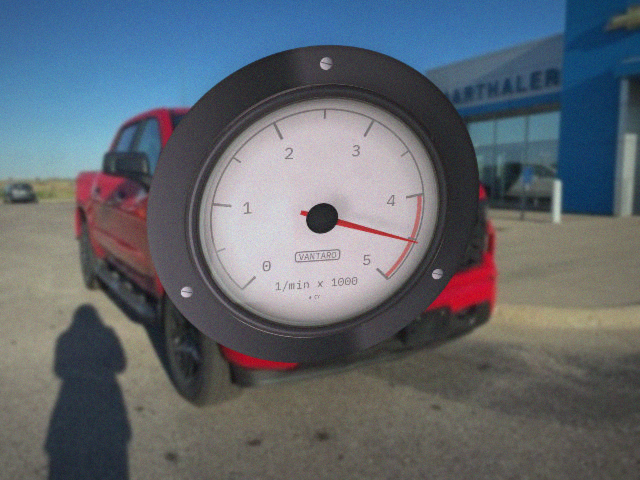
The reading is 4500
